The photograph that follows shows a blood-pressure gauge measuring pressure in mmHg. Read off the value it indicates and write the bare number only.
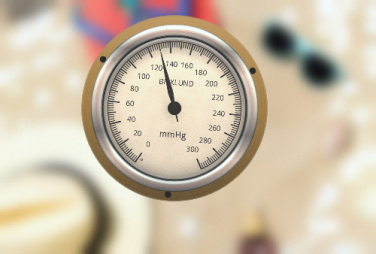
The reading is 130
